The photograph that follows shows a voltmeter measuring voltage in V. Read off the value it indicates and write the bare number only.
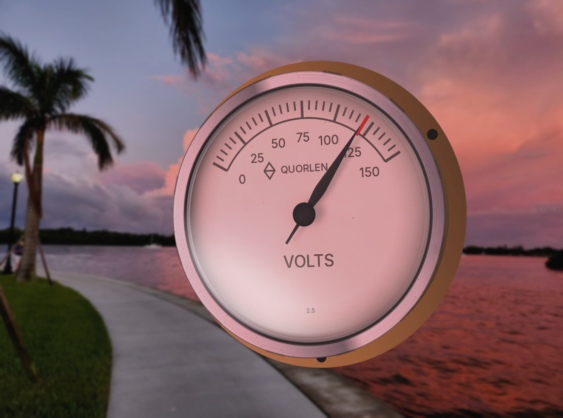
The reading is 120
